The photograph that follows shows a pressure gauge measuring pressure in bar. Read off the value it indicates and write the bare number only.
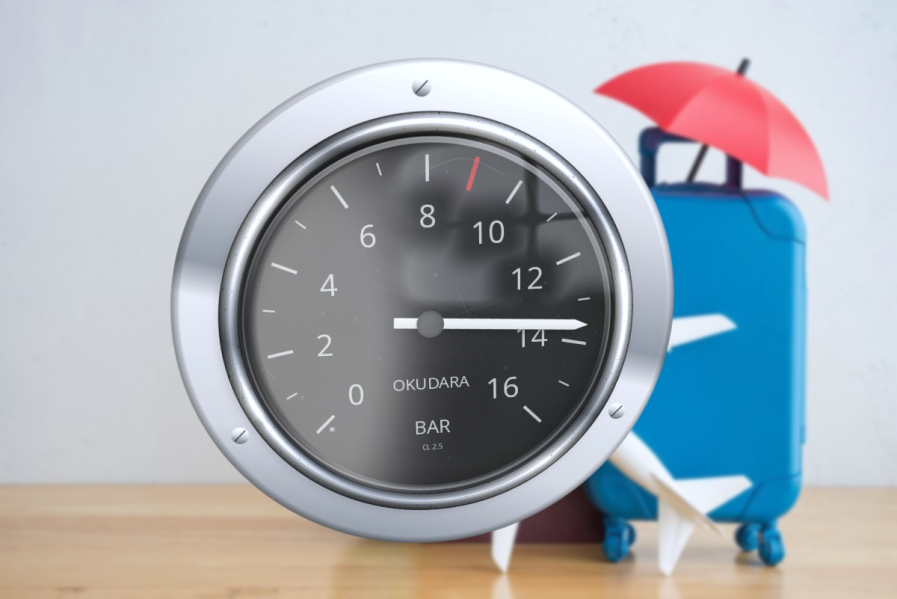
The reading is 13.5
